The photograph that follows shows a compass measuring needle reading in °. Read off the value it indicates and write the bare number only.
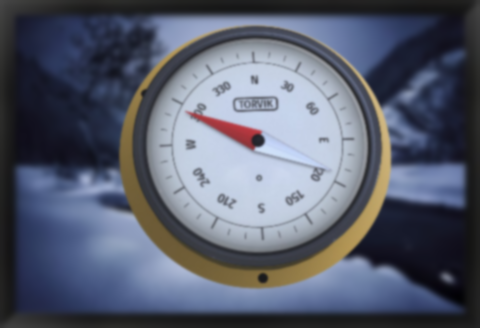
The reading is 295
